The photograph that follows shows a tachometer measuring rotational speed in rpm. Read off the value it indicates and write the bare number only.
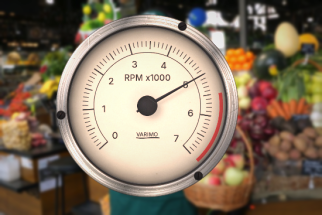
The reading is 5000
